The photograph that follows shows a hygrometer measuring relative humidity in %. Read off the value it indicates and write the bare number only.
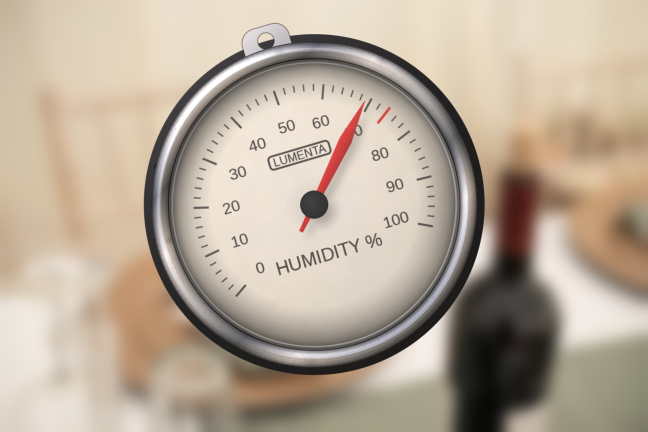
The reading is 69
